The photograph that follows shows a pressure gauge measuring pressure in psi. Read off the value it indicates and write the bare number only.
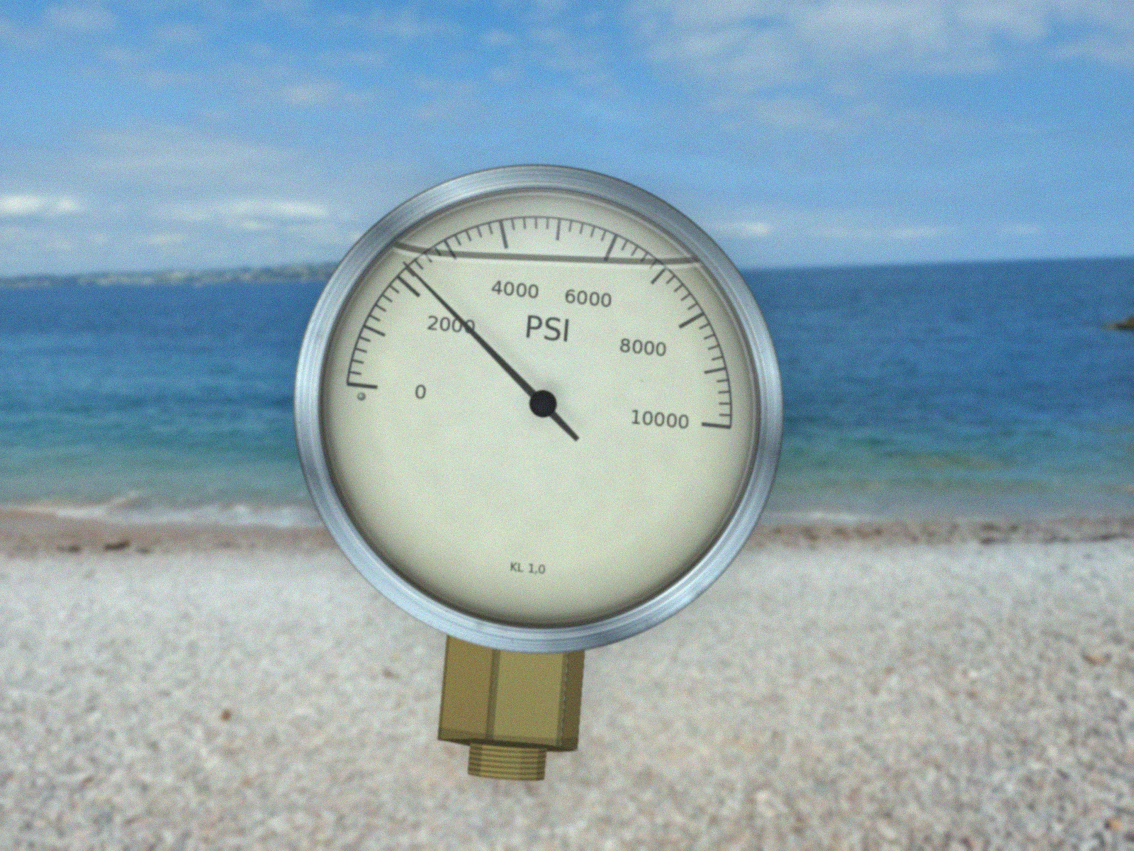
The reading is 2200
